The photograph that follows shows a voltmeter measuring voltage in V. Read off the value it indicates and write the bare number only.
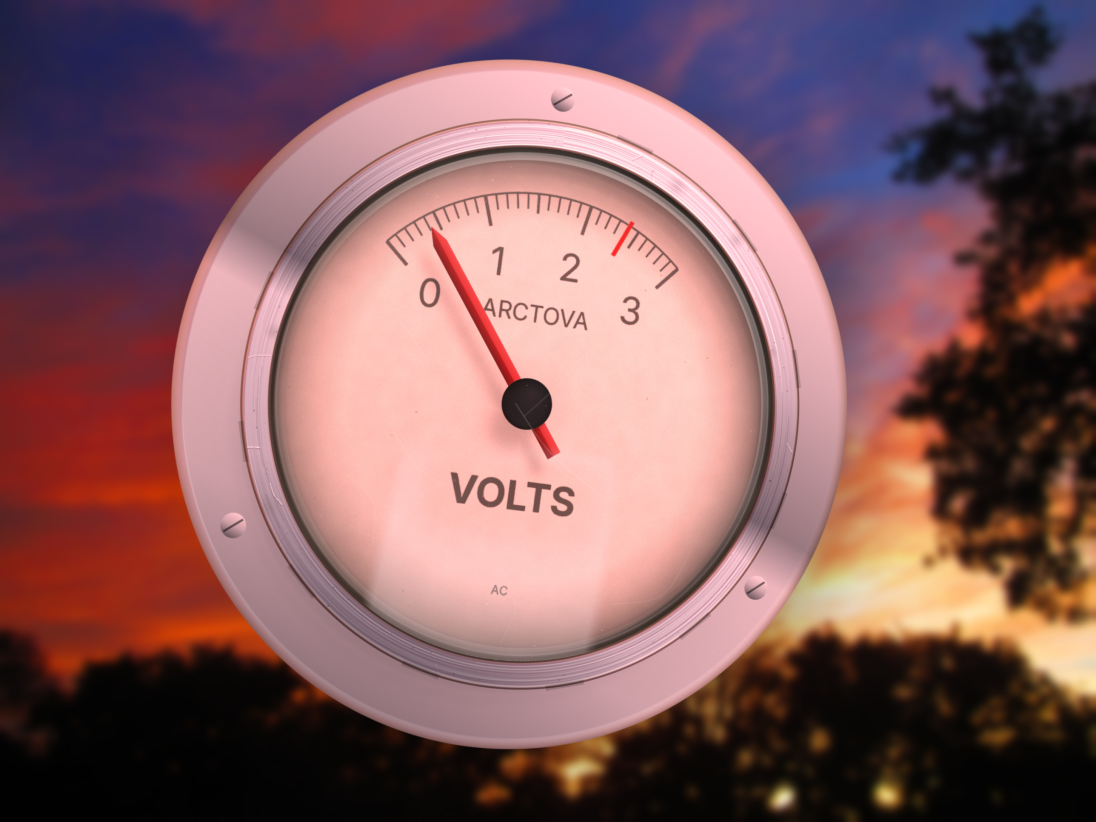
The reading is 0.4
